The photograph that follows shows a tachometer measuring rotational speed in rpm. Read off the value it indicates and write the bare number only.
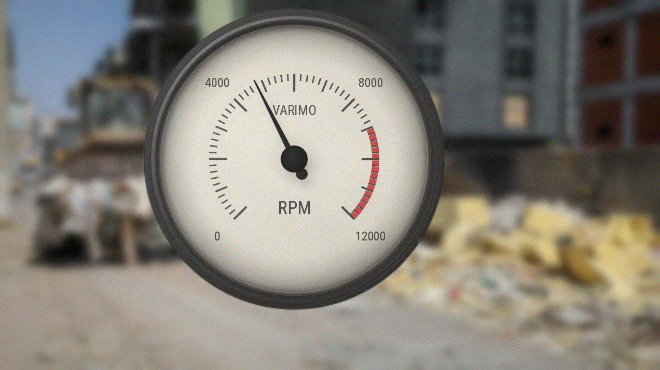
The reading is 4800
